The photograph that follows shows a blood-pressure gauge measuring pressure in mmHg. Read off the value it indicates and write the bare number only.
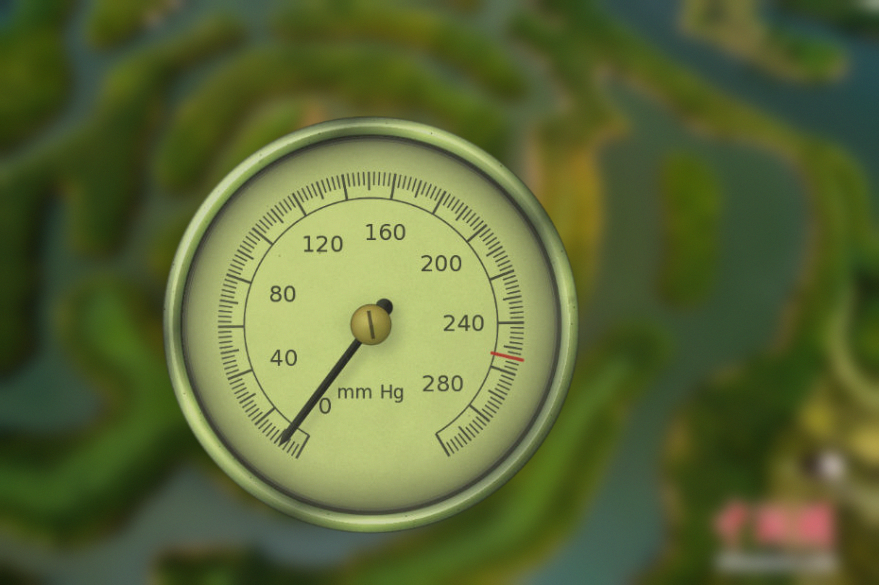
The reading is 8
